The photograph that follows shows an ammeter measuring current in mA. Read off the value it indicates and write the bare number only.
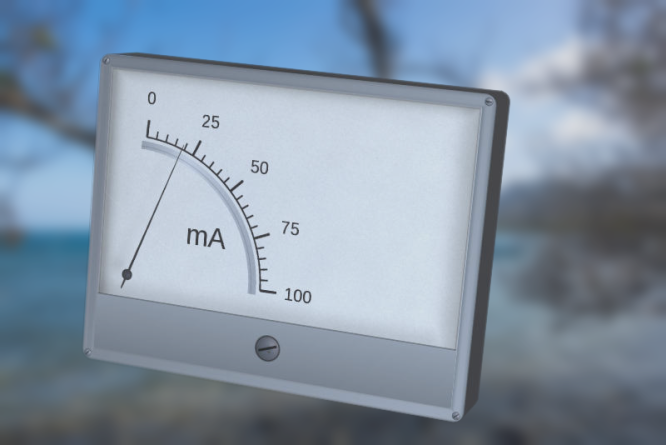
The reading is 20
